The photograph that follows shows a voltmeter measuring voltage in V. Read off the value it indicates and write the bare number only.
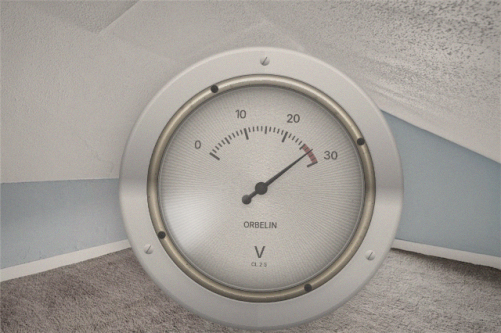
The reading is 27
